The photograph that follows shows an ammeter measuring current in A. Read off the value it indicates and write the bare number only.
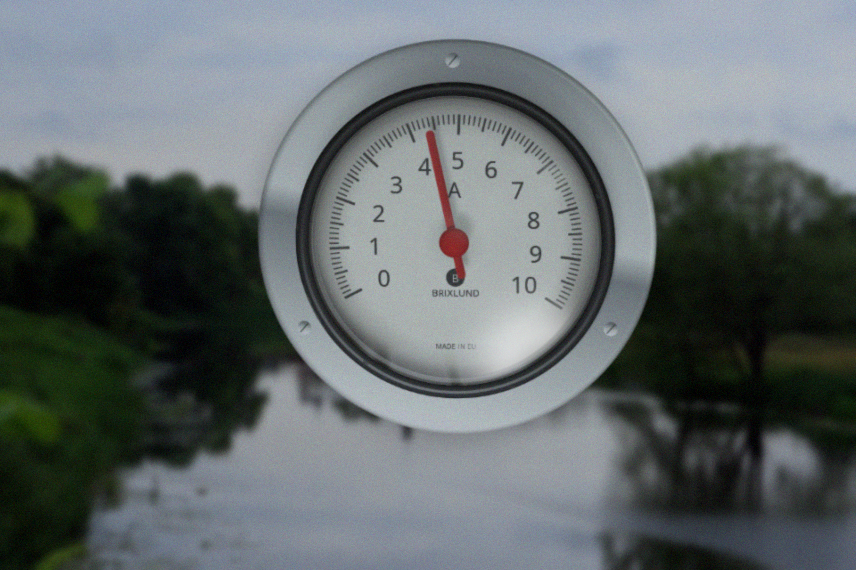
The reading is 4.4
